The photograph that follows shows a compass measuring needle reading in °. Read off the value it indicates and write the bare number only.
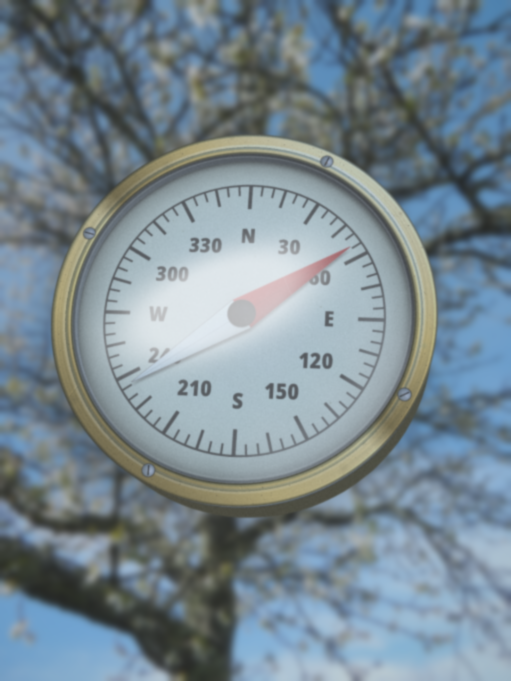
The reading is 55
